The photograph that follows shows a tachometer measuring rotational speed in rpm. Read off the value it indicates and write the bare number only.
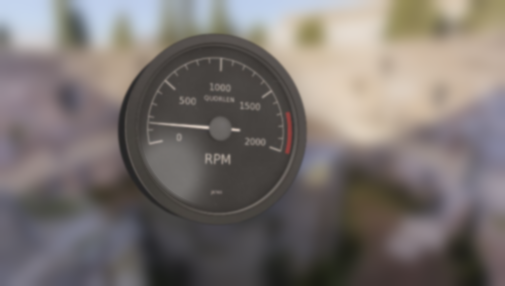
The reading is 150
